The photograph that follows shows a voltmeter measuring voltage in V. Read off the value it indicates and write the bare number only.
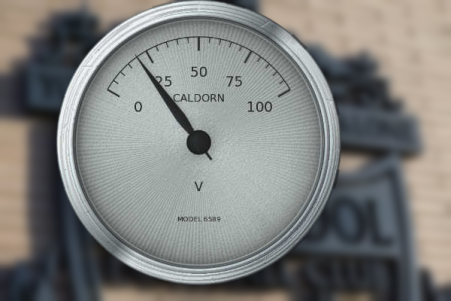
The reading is 20
